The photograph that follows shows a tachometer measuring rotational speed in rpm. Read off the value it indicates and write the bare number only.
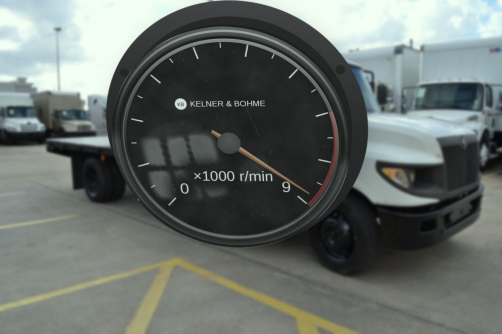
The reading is 8750
